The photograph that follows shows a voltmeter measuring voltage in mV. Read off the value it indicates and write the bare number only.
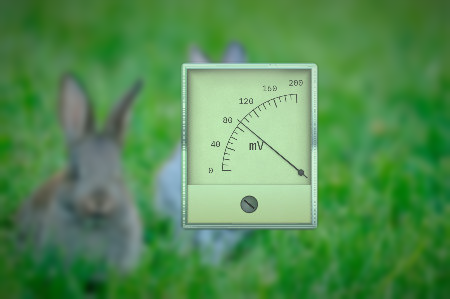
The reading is 90
